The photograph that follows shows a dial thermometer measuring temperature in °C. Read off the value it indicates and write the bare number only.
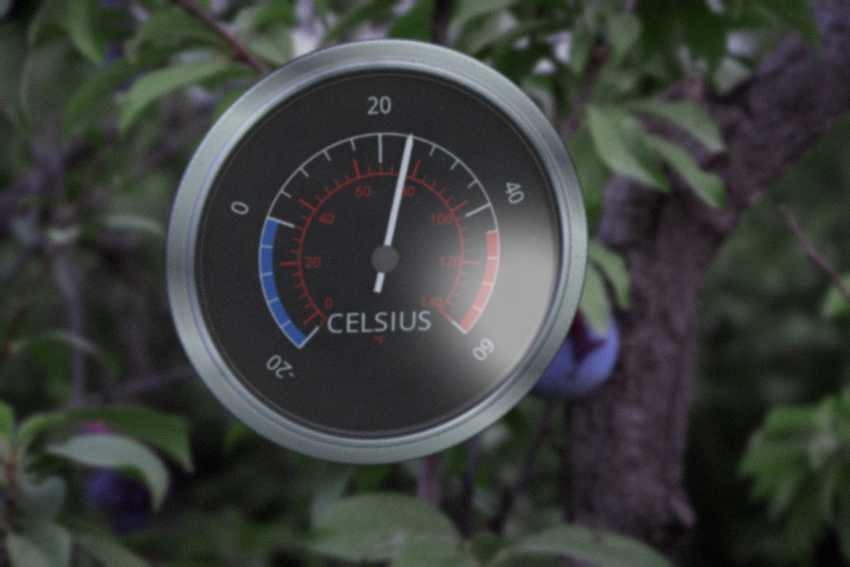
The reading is 24
